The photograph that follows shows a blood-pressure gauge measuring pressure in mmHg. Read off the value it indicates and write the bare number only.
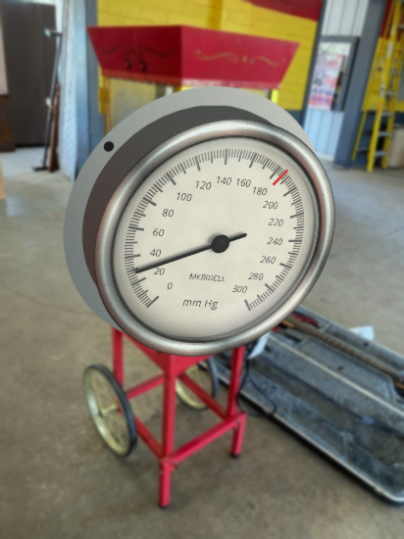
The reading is 30
